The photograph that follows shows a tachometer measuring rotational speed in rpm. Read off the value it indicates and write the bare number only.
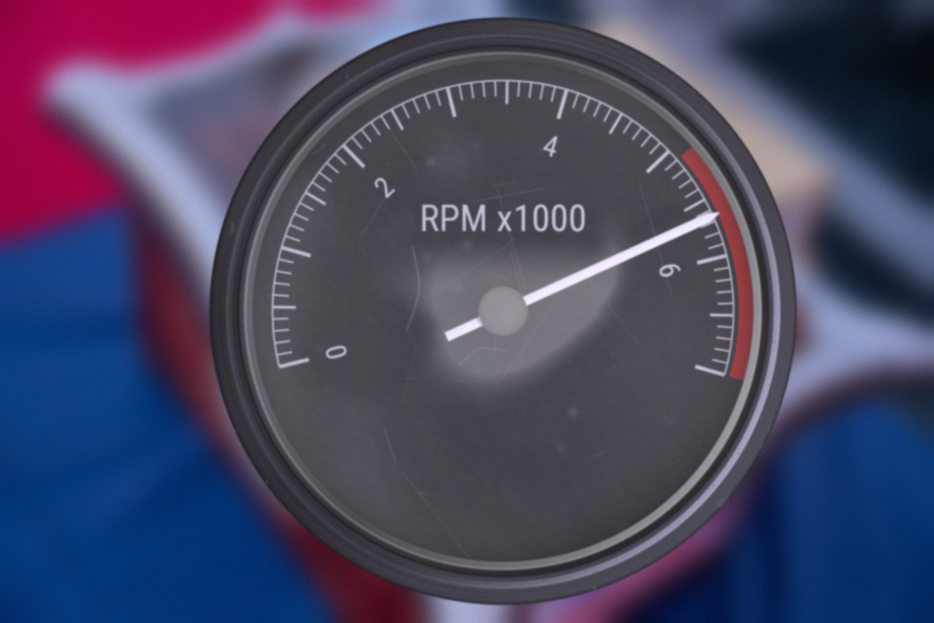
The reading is 5650
